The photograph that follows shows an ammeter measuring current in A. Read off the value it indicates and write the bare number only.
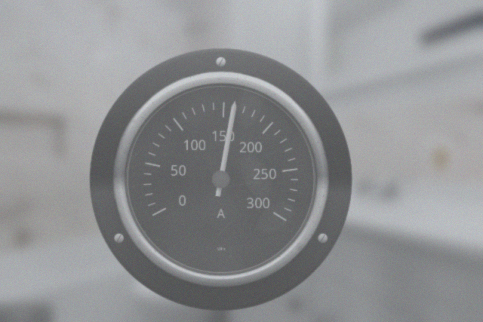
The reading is 160
